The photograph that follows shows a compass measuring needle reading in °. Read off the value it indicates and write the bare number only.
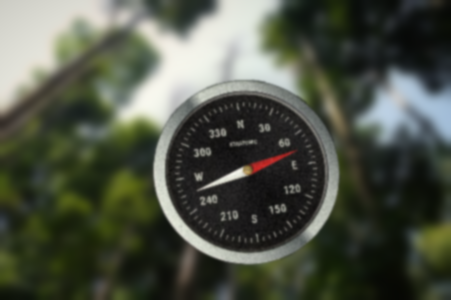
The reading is 75
